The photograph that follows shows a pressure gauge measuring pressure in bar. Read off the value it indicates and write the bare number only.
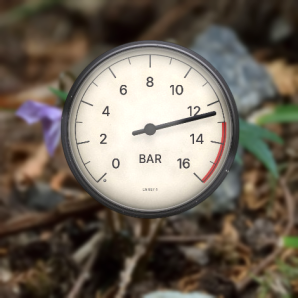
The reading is 12.5
